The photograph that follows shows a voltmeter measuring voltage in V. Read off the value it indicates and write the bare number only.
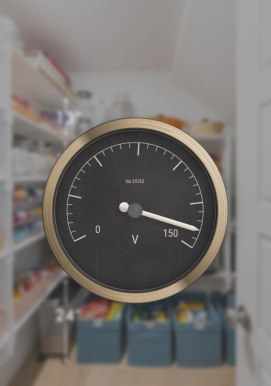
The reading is 140
